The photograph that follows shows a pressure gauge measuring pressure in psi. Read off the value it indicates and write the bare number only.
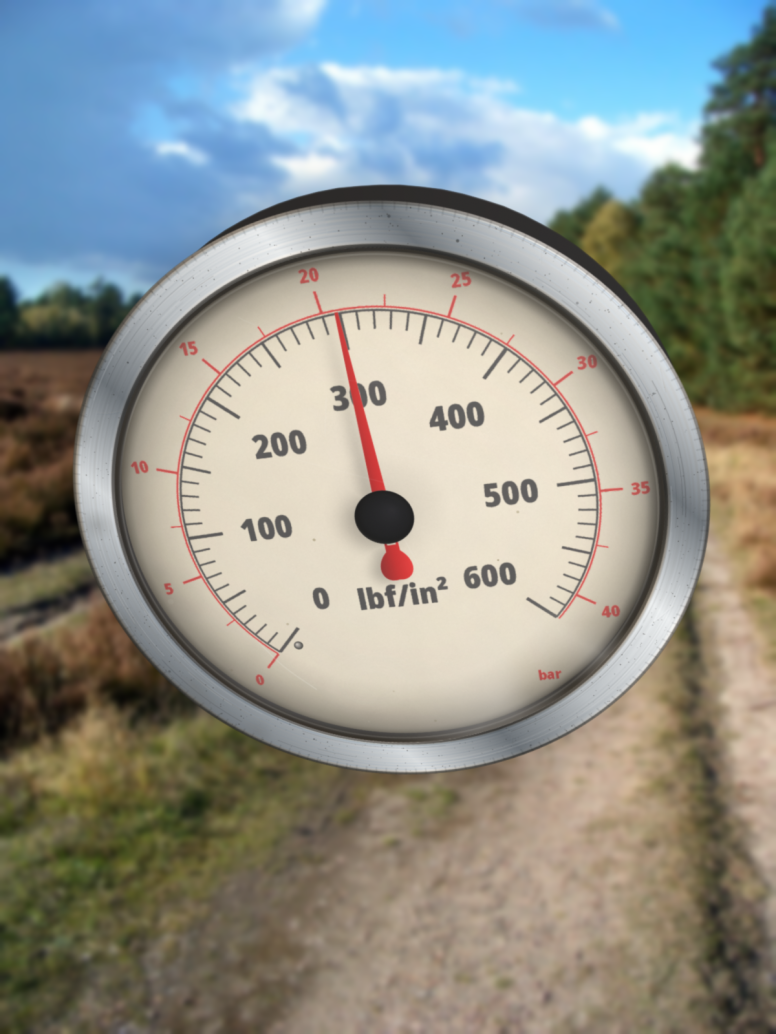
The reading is 300
